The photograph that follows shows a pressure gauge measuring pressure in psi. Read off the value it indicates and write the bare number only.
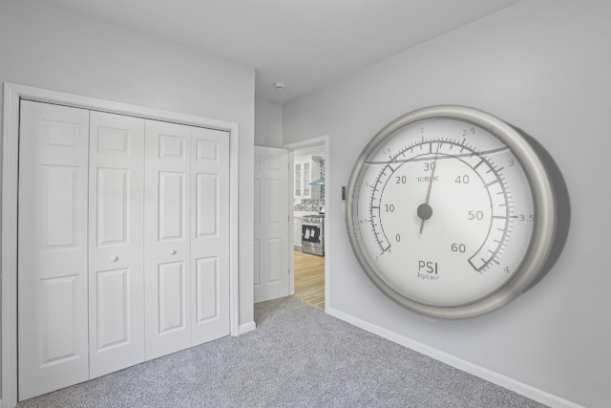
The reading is 32
